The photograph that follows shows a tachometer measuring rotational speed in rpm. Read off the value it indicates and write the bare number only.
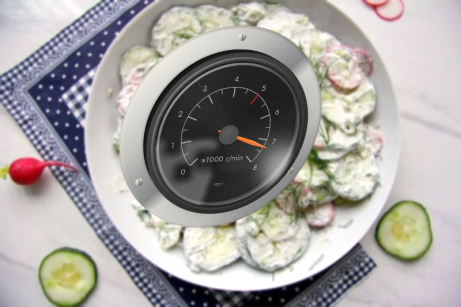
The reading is 7250
